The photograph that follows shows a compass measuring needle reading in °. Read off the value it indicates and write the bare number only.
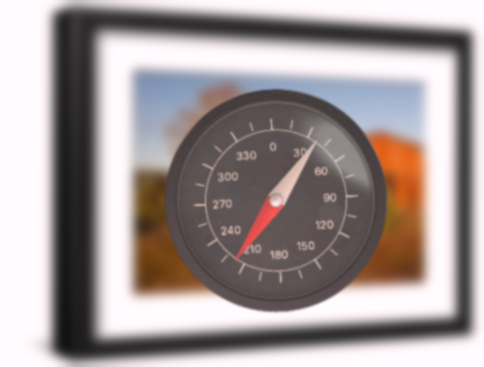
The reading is 217.5
